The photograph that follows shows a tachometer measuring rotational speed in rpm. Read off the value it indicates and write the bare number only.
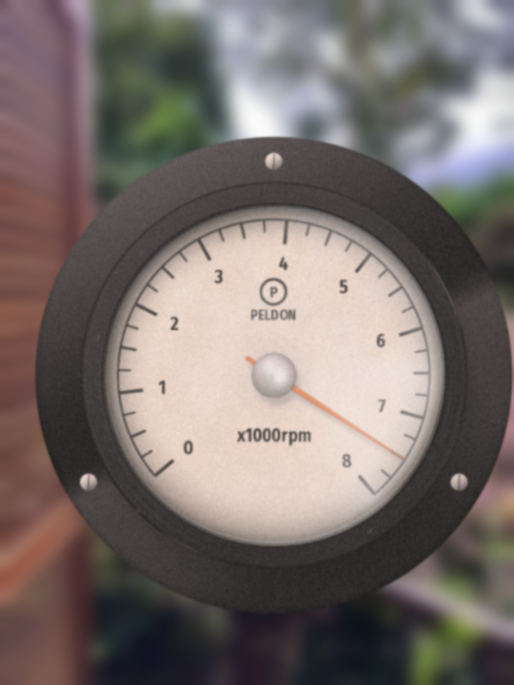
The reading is 7500
